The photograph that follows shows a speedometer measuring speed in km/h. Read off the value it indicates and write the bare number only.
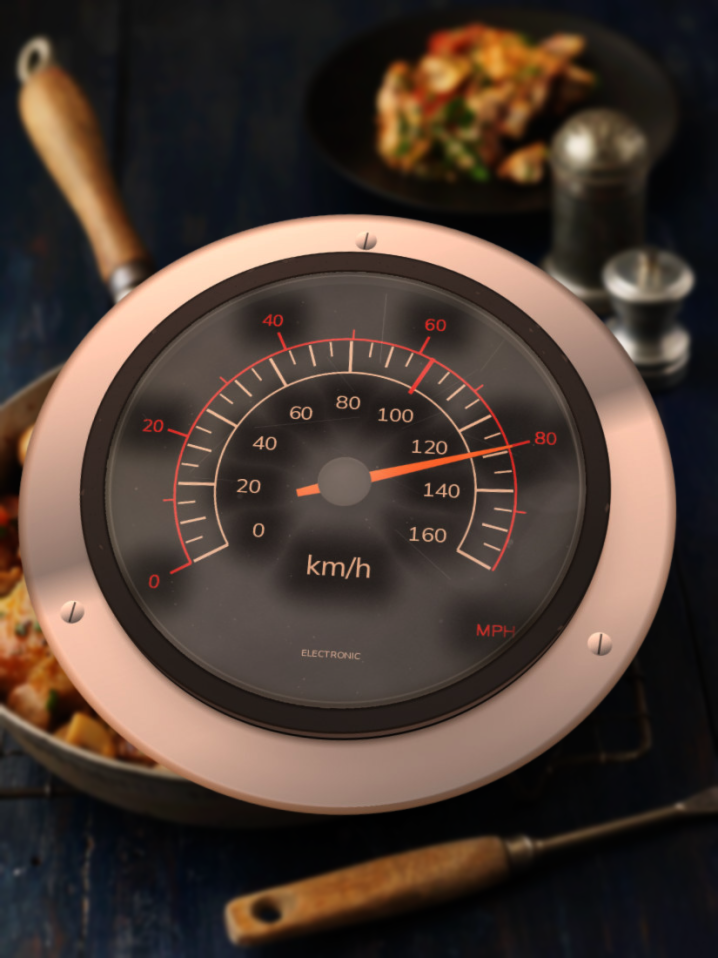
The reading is 130
